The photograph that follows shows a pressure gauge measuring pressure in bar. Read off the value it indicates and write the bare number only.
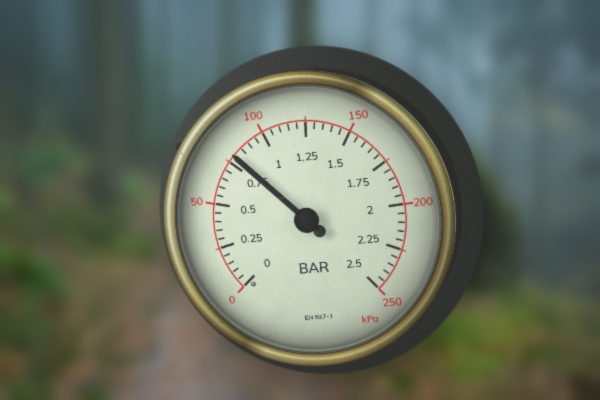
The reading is 0.8
